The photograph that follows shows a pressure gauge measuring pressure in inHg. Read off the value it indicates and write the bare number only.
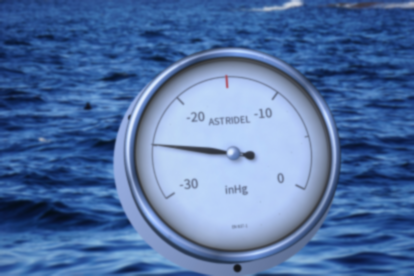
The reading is -25
